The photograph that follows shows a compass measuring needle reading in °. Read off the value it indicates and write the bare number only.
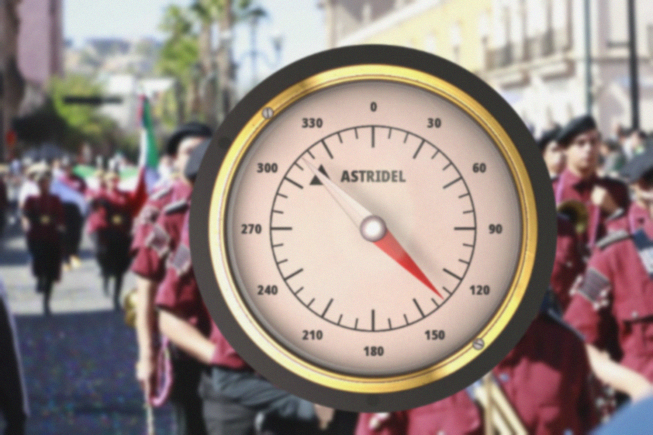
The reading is 135
